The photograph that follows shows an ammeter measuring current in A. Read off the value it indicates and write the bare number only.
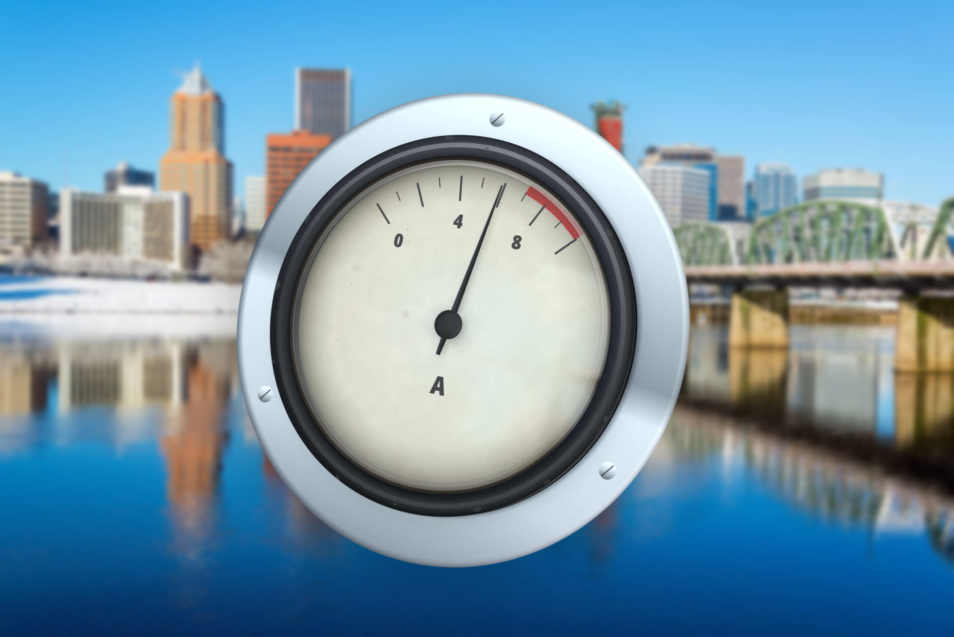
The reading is 6
